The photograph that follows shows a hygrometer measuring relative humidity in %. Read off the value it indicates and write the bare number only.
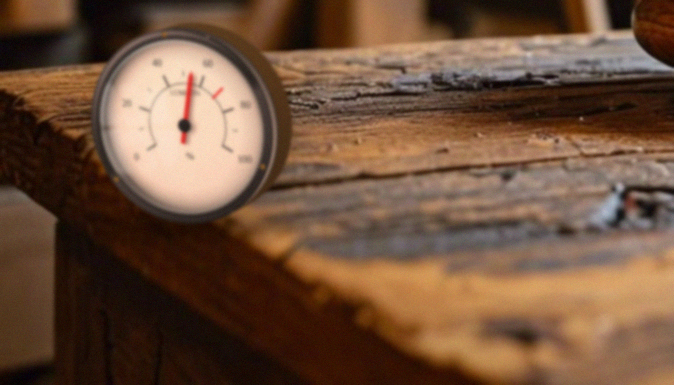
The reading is 55
